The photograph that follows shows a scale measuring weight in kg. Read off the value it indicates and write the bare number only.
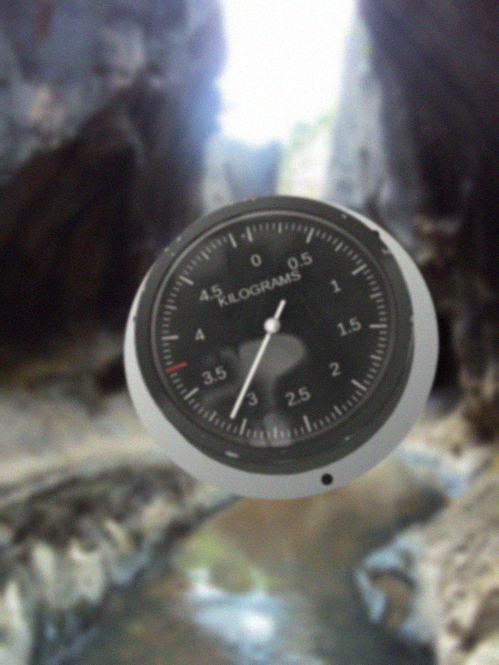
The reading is 3.1
